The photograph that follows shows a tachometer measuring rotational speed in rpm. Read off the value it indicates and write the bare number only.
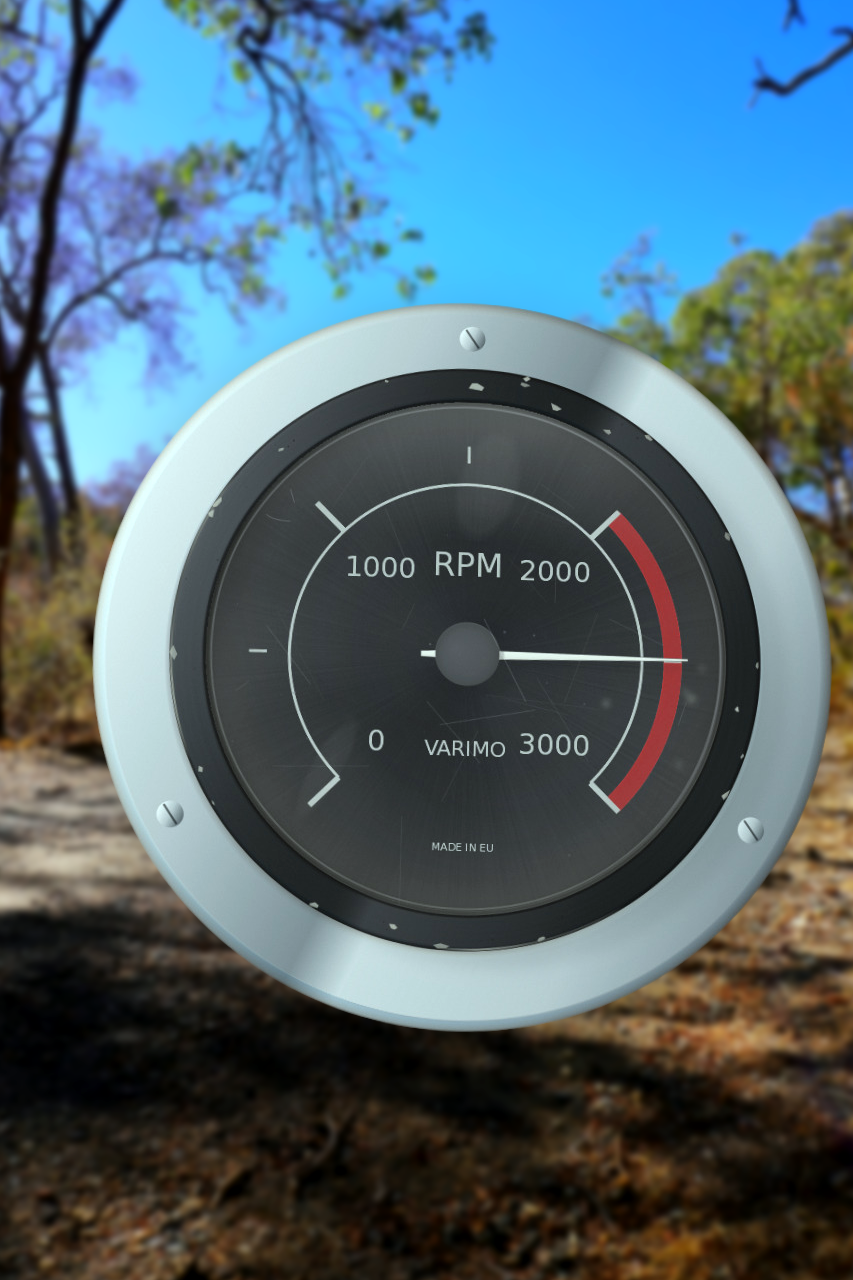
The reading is 2500
